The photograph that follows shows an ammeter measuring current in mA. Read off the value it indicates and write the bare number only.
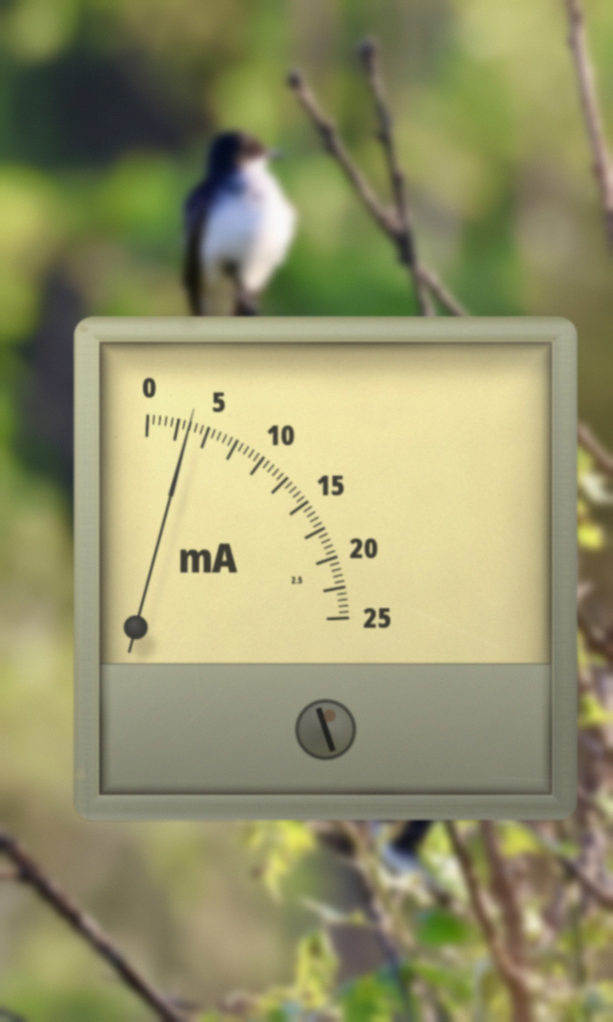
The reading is 3.5
